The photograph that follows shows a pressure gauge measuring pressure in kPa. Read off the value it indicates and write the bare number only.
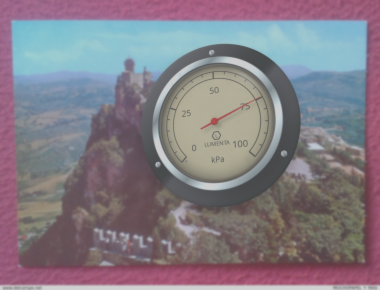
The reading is 75
